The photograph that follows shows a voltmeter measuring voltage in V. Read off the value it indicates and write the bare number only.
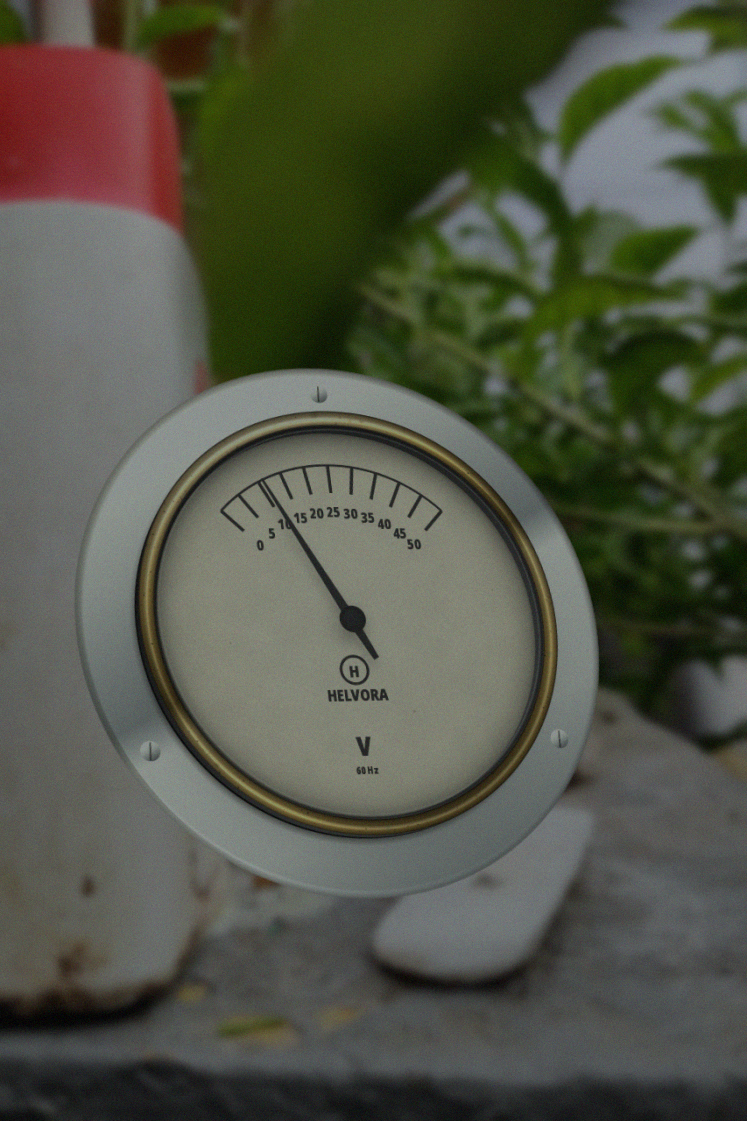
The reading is 10
